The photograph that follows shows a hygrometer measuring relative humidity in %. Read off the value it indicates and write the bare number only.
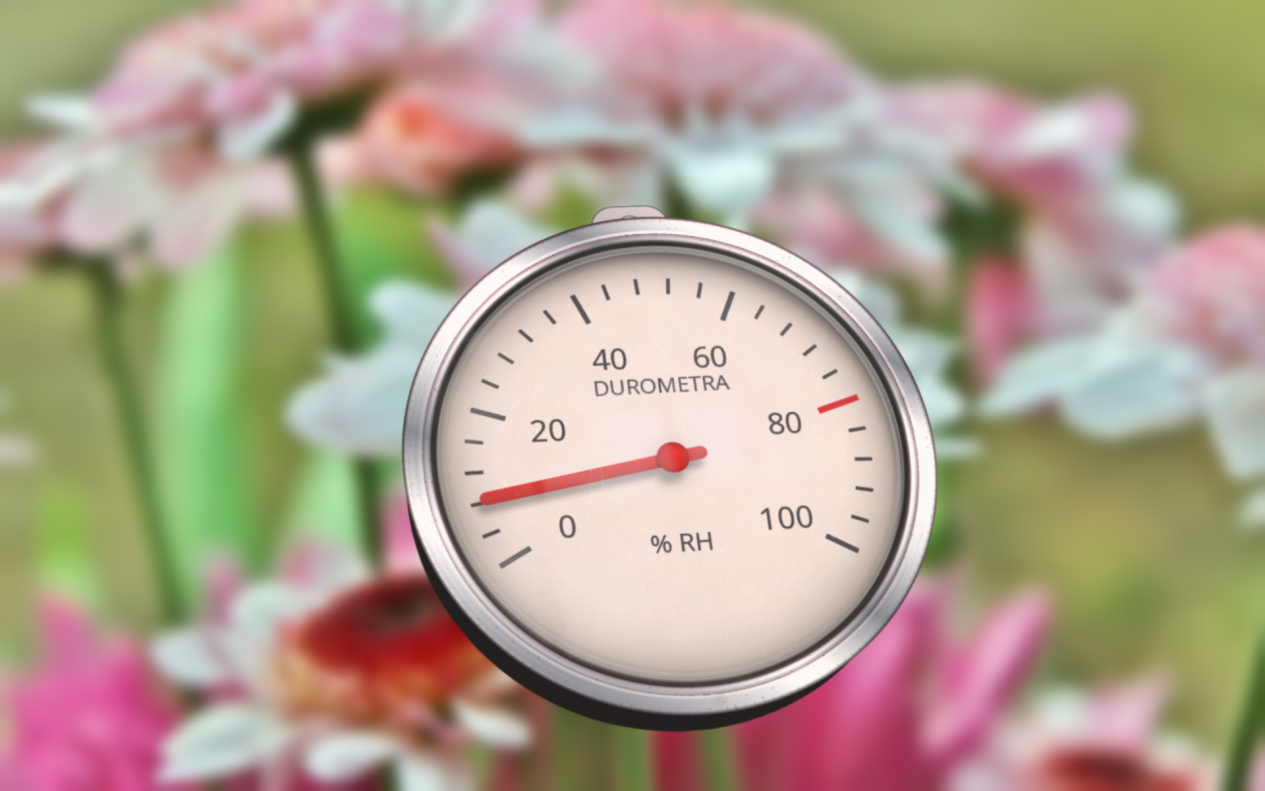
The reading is 8
